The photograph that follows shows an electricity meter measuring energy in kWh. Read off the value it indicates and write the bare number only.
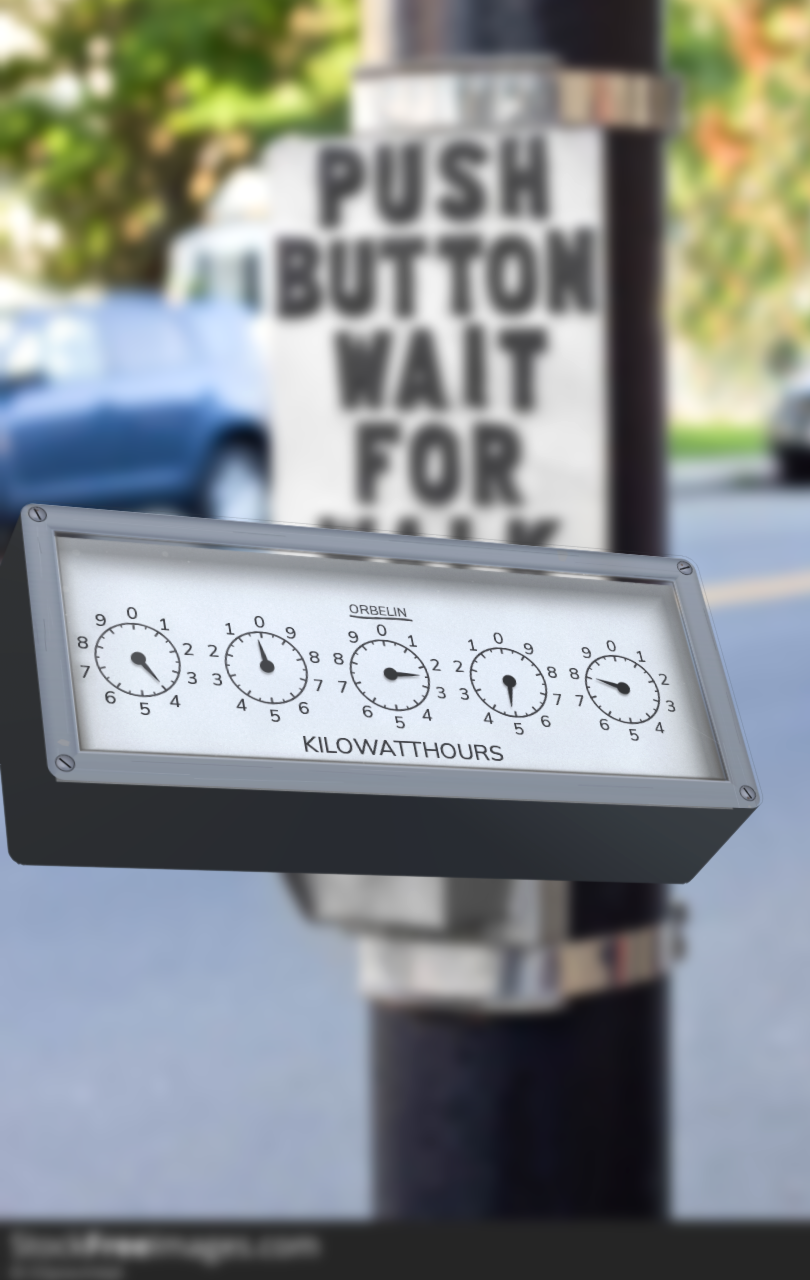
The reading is 40248
